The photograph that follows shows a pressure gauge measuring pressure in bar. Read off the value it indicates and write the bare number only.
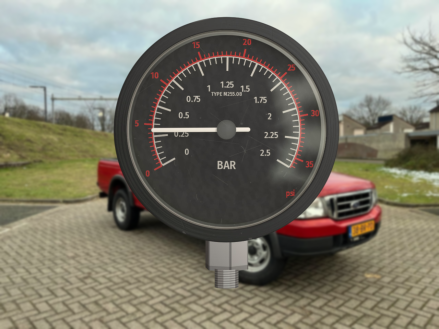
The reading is 0.3
